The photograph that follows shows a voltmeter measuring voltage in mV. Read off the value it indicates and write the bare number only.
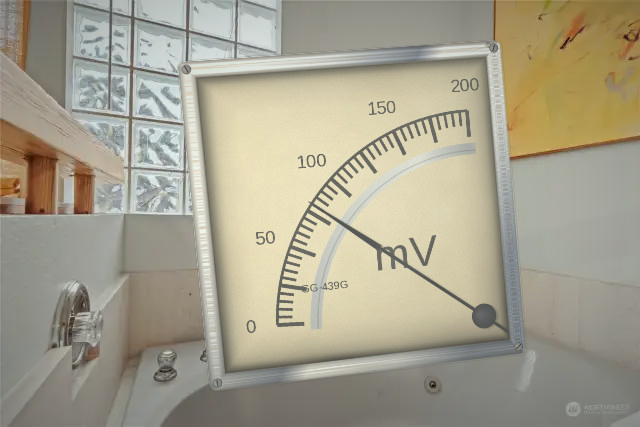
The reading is 80
